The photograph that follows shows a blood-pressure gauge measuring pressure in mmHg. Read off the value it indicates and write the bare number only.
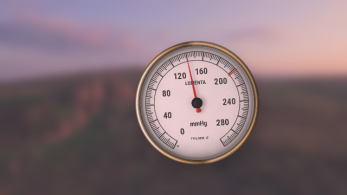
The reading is 140
